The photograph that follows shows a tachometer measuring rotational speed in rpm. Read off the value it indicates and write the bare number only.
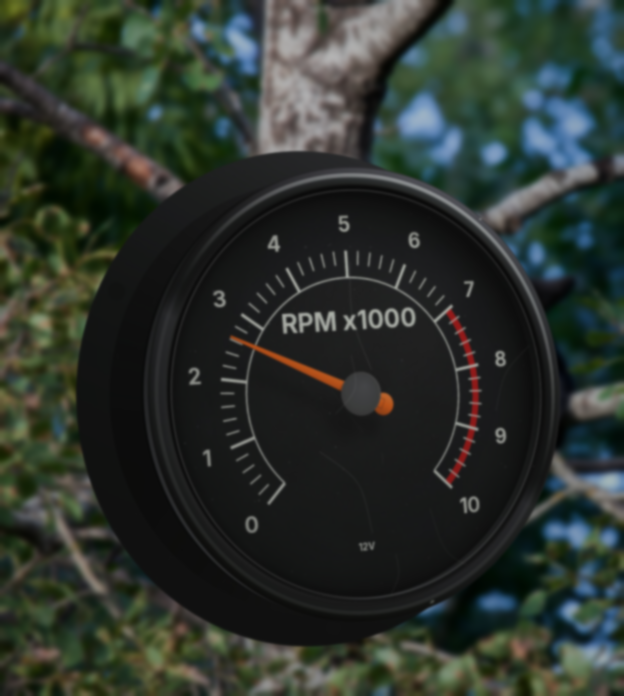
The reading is 2600
